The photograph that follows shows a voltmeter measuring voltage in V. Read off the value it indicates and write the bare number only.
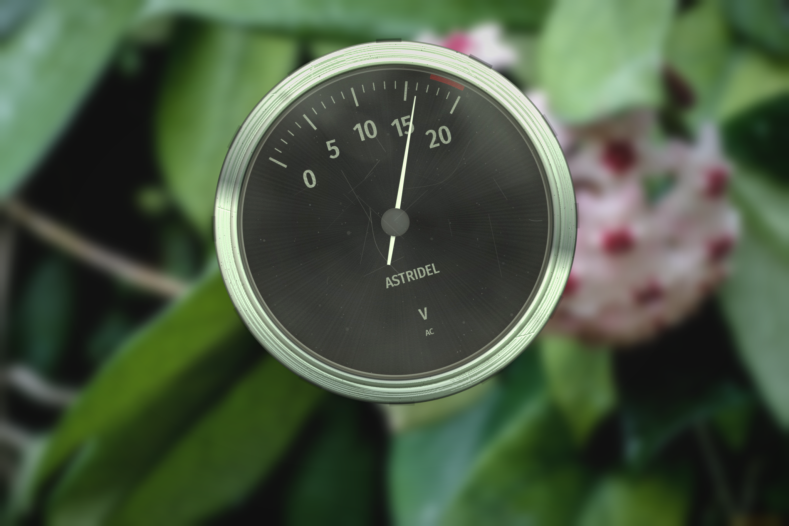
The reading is 16
